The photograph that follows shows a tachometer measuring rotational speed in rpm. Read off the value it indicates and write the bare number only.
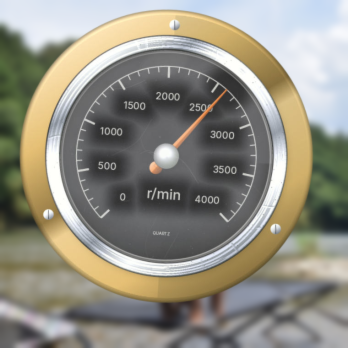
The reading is 2600
